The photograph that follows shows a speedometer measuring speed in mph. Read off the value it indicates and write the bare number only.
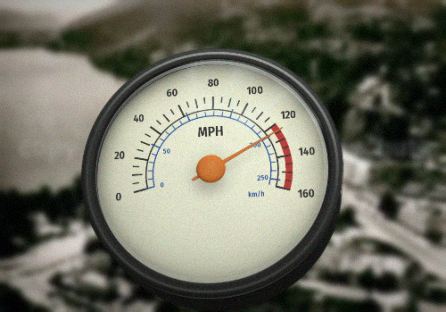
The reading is 125
